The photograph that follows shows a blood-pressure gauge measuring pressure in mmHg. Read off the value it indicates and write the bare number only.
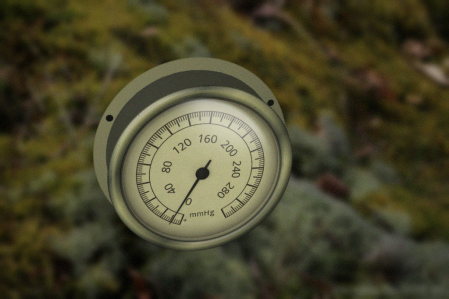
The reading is 10
